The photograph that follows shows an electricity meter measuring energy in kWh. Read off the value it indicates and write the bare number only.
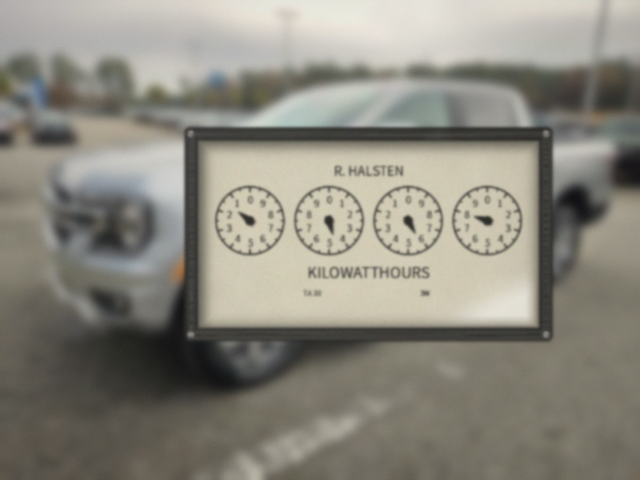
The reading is 1458
